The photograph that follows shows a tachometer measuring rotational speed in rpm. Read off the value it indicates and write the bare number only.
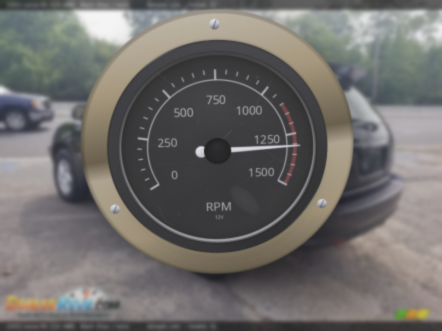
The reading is 1300
